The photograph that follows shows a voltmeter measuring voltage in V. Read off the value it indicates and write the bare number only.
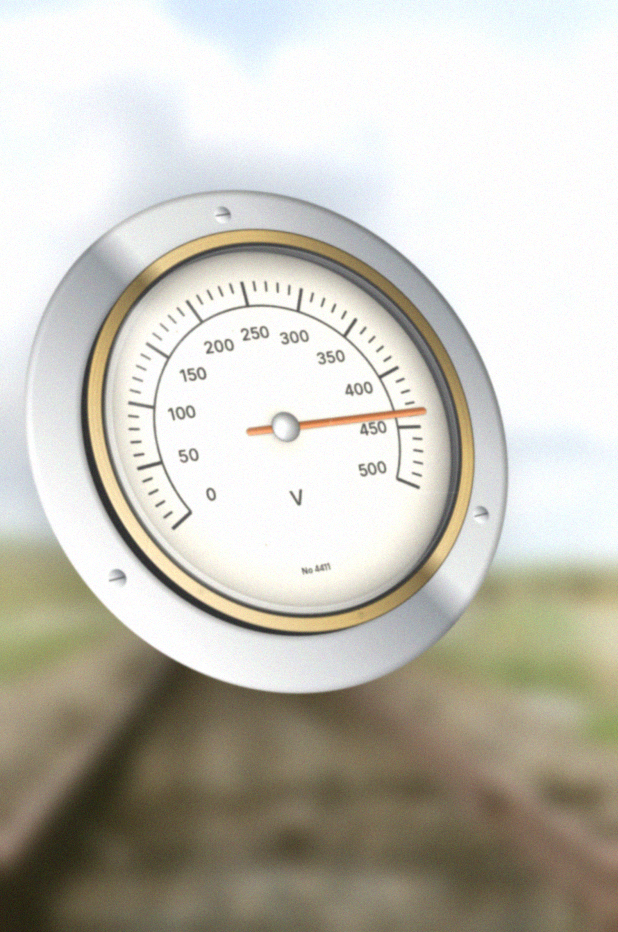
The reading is 440
